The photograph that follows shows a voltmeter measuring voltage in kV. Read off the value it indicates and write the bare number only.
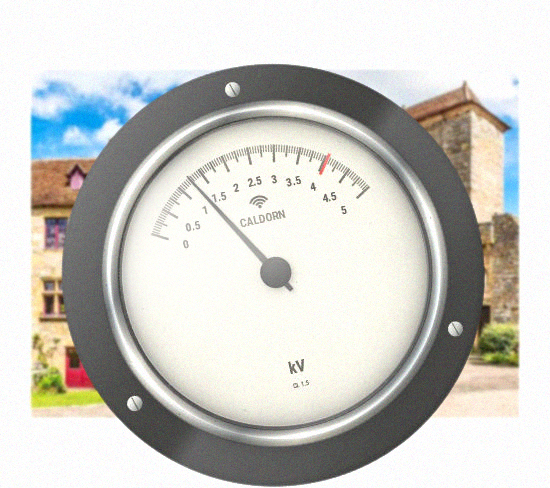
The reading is 1.25
